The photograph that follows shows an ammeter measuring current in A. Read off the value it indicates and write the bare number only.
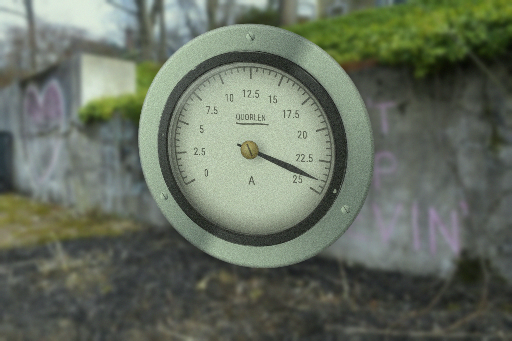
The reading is 24
